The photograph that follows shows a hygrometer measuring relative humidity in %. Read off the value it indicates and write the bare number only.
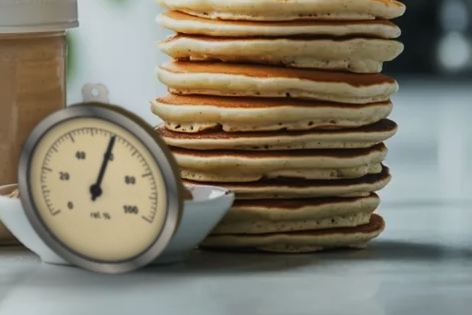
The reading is 60
